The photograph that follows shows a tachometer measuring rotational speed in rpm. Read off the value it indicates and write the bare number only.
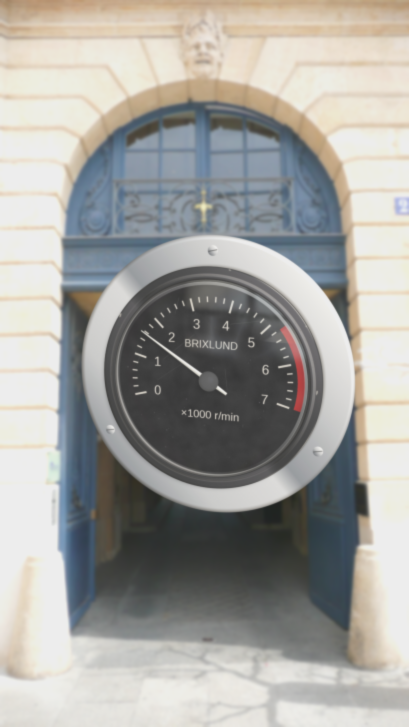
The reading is 1600
